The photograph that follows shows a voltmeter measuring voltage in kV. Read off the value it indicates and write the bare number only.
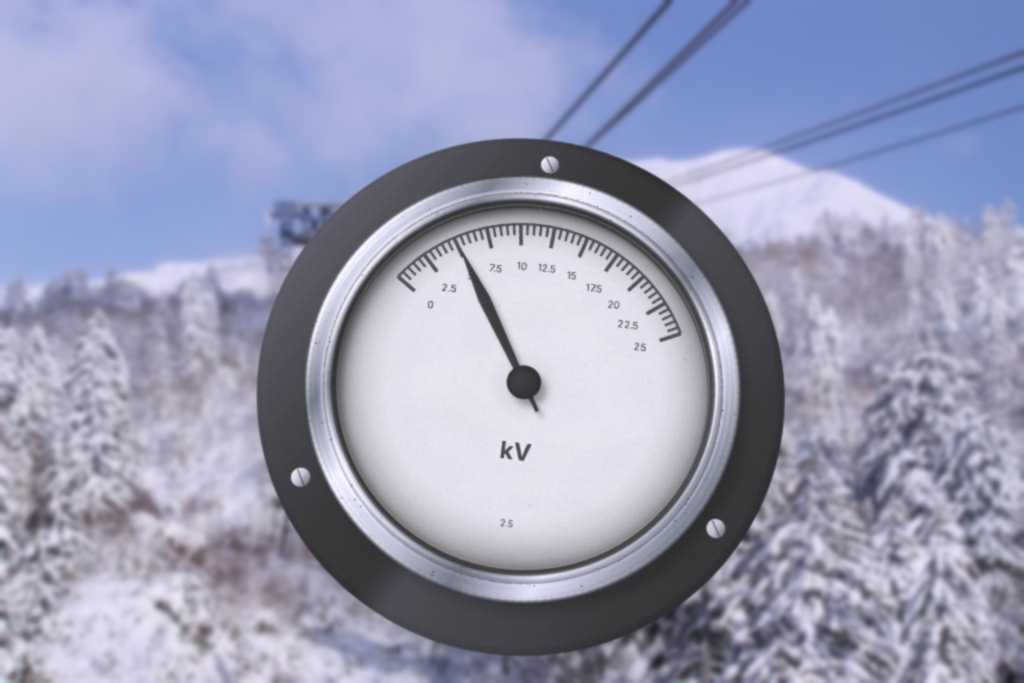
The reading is 5
